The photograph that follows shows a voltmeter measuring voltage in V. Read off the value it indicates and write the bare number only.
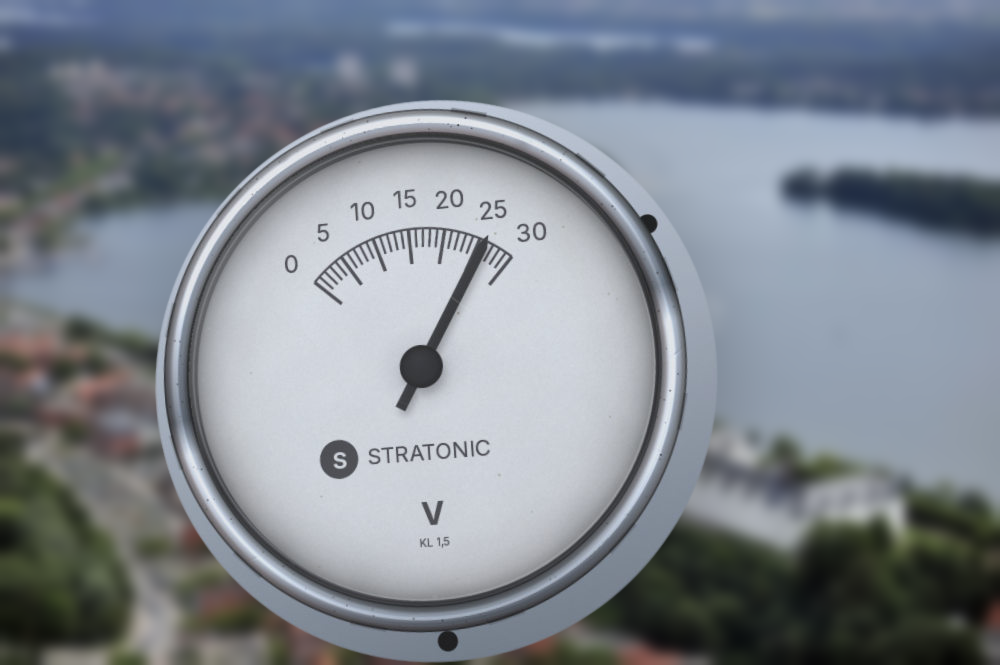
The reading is 26
